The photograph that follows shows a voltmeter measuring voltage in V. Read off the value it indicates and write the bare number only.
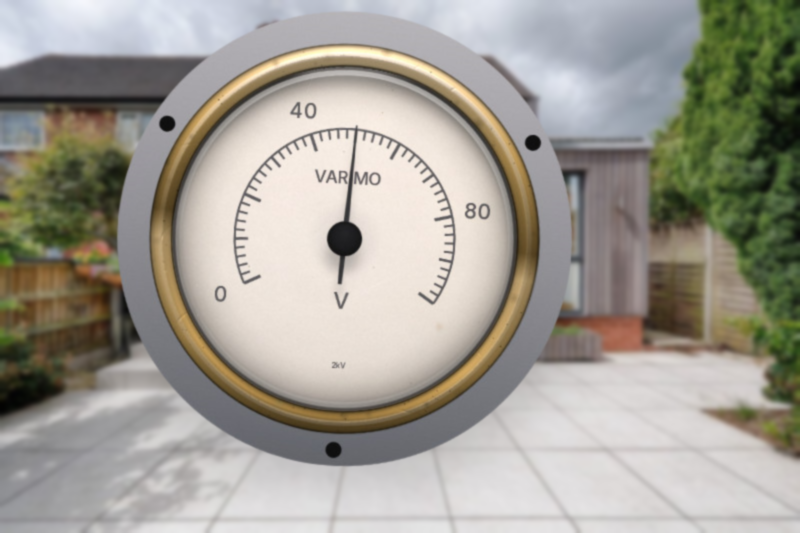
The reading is 50
